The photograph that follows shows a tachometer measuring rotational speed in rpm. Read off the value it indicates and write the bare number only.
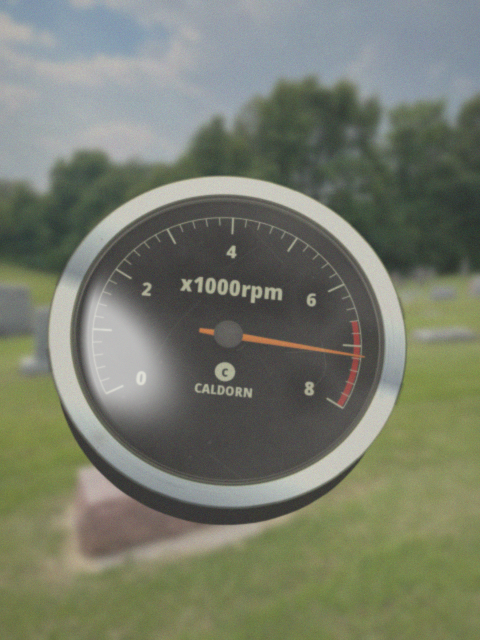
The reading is 7200
